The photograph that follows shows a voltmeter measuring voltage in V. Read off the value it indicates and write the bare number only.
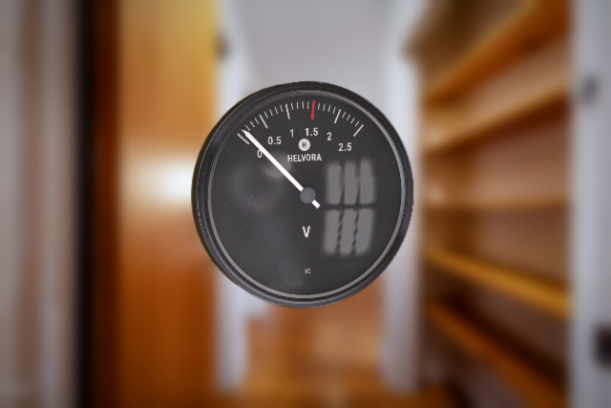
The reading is 0.1
